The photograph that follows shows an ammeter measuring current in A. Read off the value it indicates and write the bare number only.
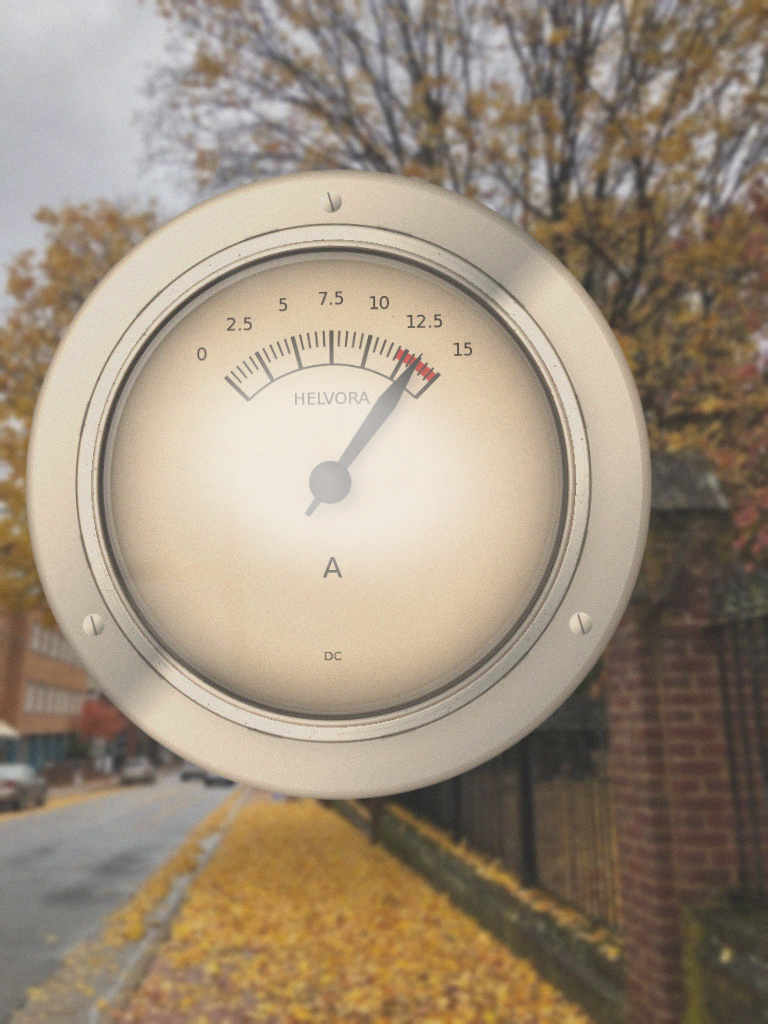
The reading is 13.5
